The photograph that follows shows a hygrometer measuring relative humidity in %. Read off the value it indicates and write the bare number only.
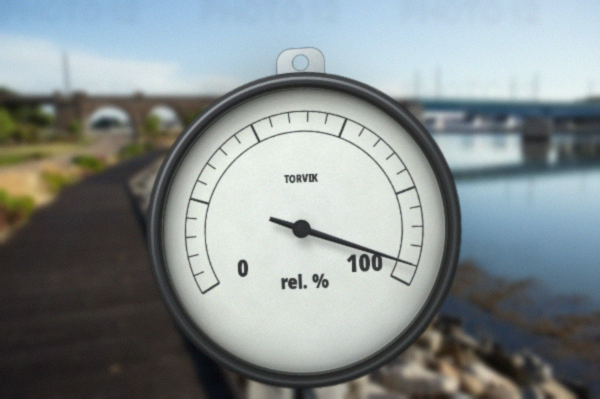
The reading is 96
